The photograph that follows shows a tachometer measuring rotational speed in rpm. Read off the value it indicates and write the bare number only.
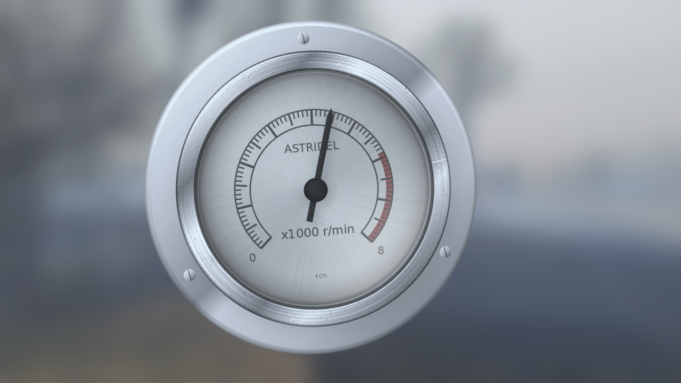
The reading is 4400
